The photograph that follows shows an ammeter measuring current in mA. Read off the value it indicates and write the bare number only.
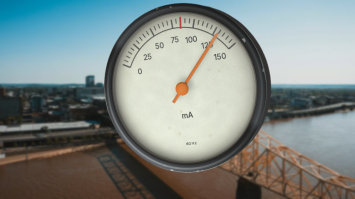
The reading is 130
